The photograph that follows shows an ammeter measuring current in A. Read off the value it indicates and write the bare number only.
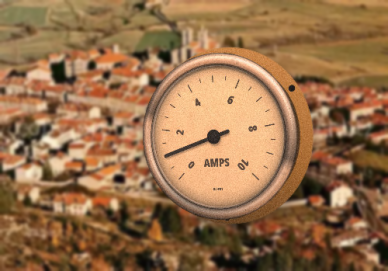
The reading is 1
